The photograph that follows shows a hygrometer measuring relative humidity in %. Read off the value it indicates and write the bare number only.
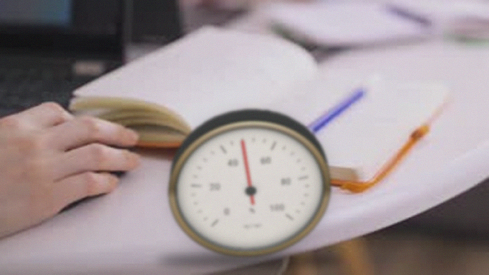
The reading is 48
